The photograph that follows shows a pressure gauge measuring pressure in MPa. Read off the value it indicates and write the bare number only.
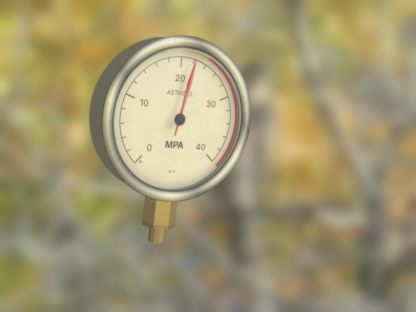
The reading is 22
